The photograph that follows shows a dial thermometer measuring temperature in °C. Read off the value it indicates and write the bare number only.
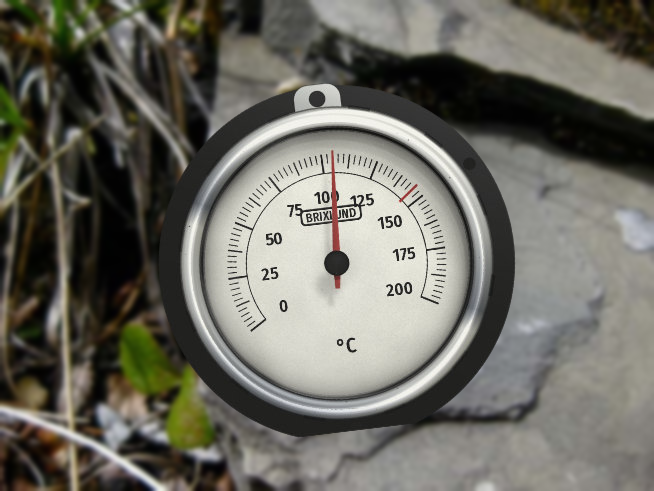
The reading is 105
